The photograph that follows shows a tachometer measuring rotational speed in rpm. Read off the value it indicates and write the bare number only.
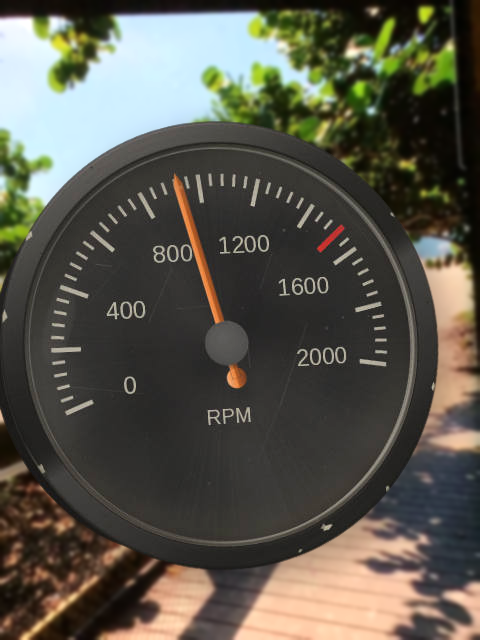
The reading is 920
